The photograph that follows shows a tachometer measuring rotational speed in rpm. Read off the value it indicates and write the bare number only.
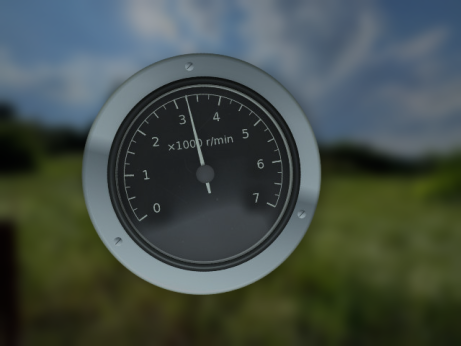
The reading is 3250
